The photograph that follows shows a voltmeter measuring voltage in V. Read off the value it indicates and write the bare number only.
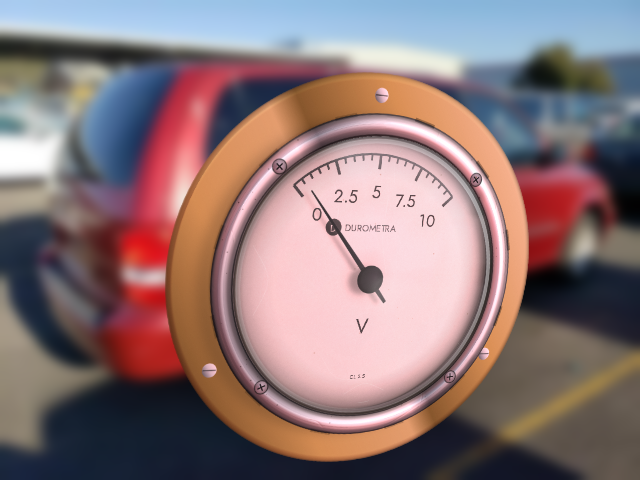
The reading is 0.5
